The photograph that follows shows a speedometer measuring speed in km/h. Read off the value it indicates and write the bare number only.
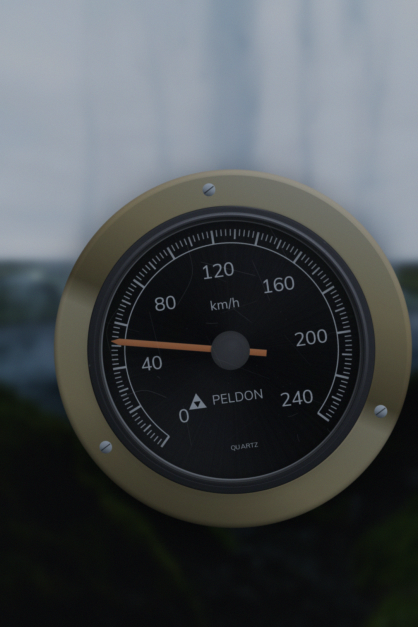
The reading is 52
